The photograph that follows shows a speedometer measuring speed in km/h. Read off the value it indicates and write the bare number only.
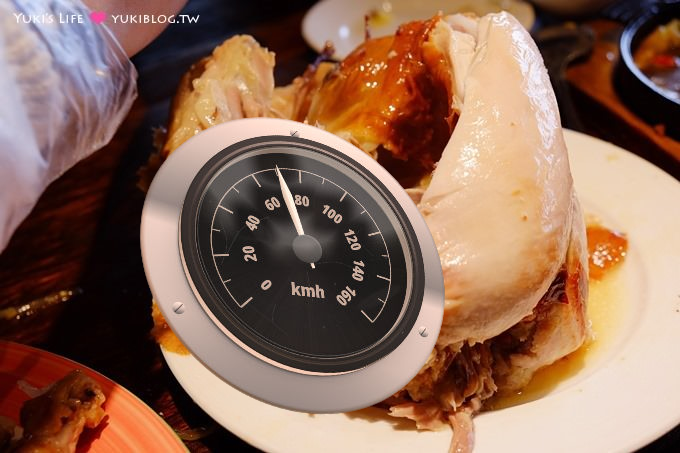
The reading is 70
